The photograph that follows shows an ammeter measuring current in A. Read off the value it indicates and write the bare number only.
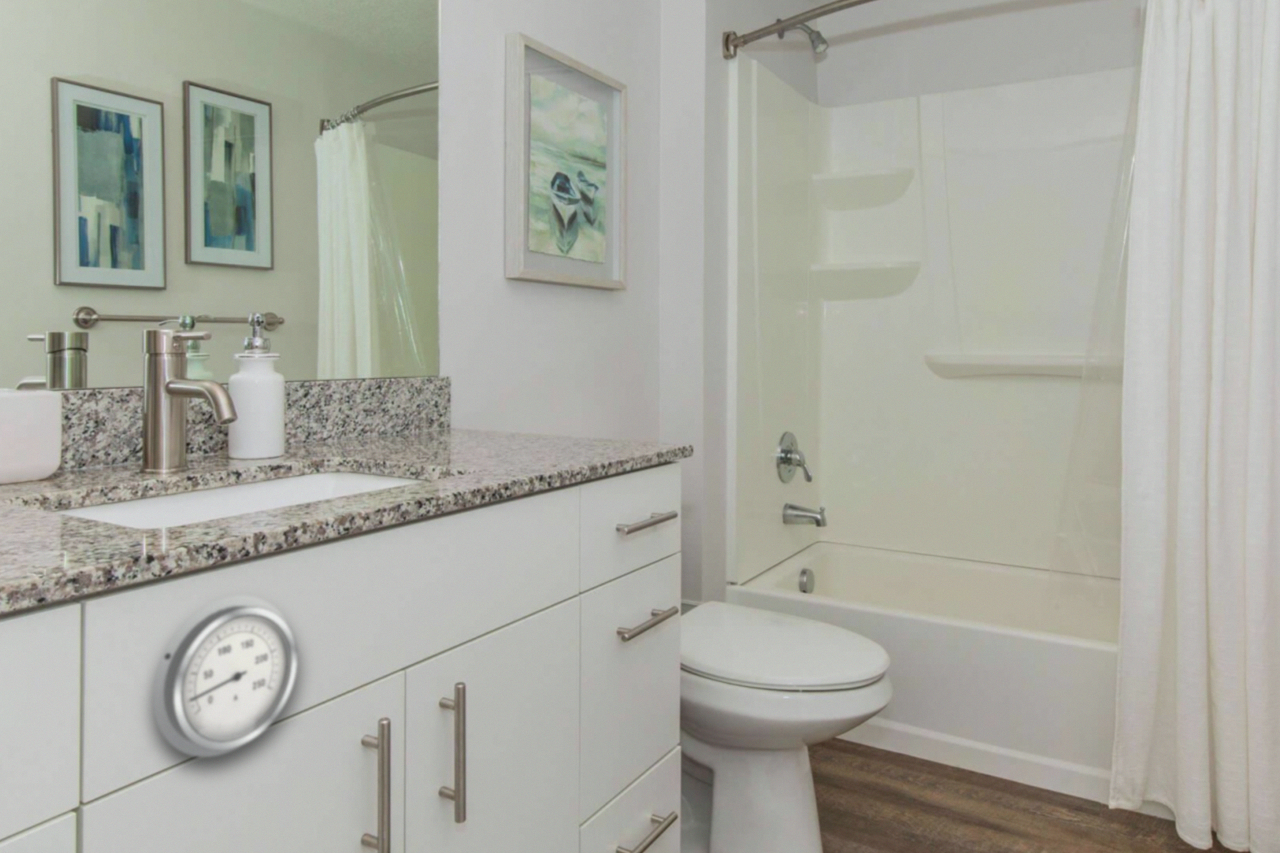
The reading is 20
